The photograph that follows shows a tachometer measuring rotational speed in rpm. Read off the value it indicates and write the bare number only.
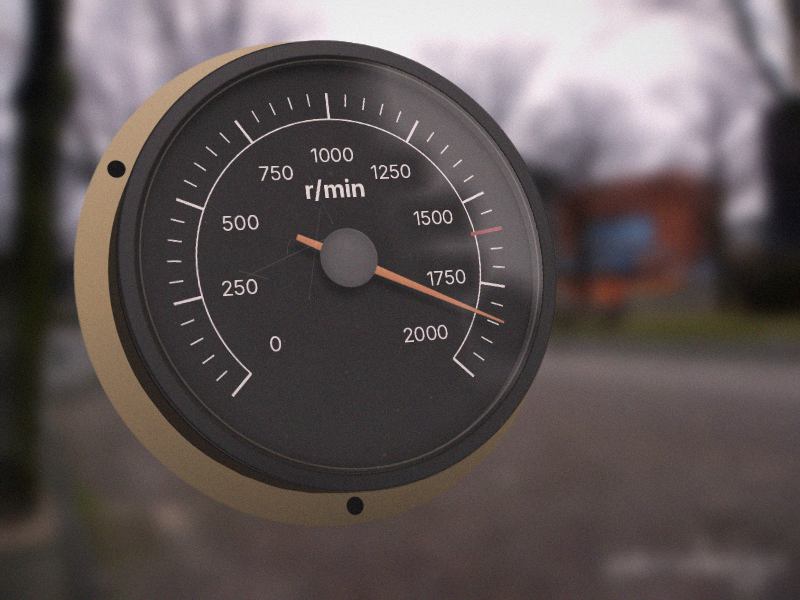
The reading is 1850
